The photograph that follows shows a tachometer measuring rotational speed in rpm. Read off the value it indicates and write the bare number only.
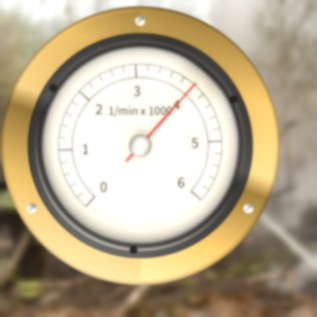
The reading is 4000
